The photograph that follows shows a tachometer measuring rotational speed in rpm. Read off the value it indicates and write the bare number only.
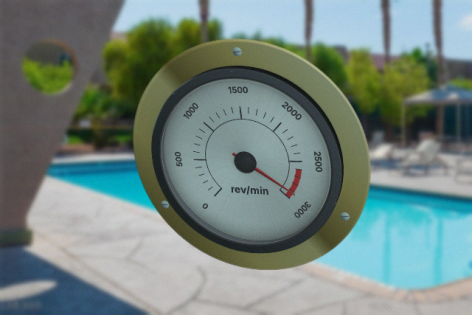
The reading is 2900
